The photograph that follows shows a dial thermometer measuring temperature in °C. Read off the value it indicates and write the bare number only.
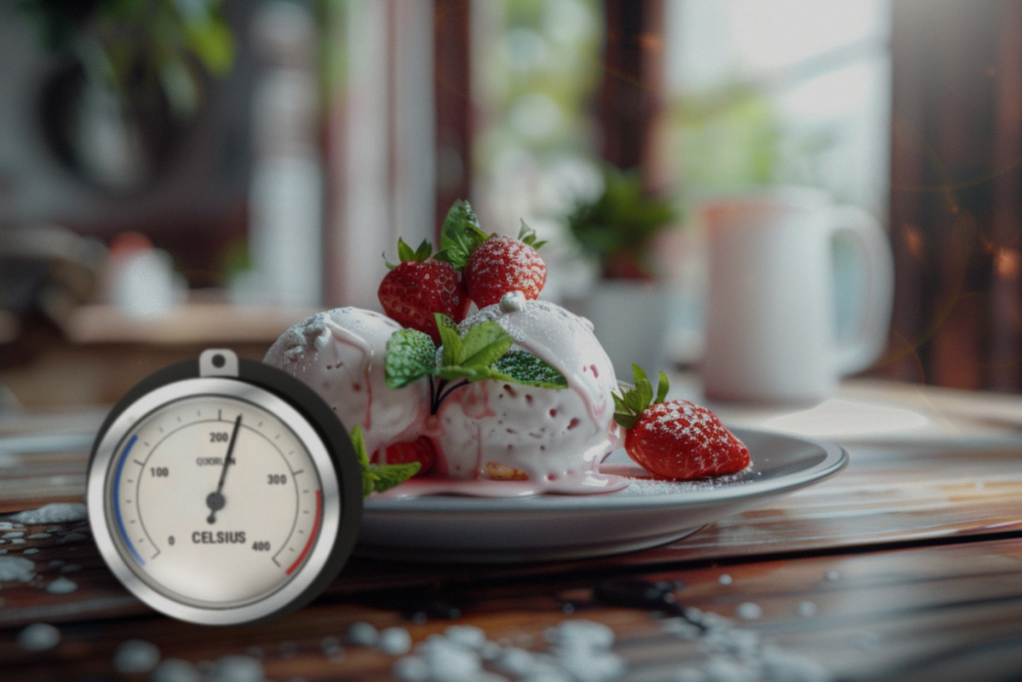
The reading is 220
